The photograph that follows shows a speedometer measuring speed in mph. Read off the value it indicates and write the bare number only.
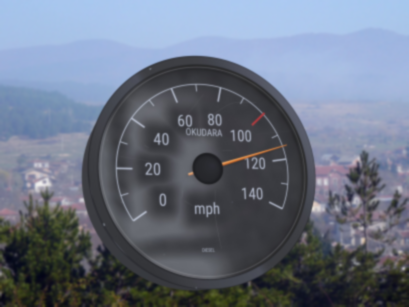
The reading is 115
